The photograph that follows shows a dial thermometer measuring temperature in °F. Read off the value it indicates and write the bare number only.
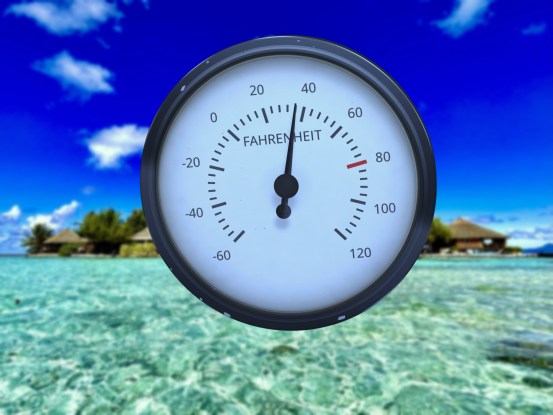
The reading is 36
